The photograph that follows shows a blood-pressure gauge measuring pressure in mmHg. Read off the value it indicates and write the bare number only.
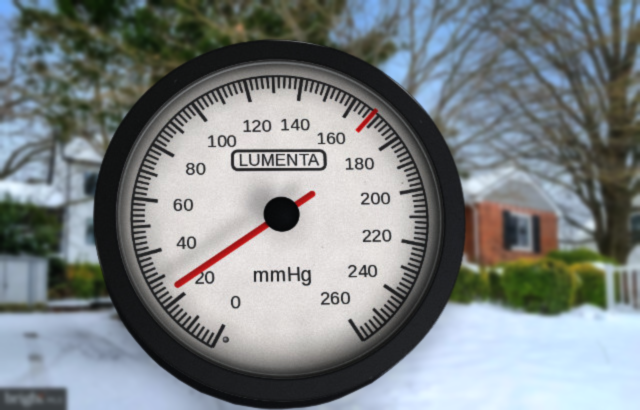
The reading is 24
